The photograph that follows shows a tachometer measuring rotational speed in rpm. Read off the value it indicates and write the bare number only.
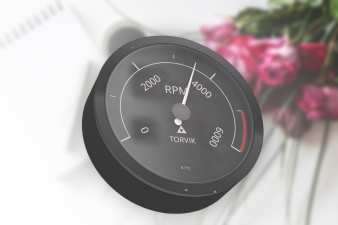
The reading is 3500
